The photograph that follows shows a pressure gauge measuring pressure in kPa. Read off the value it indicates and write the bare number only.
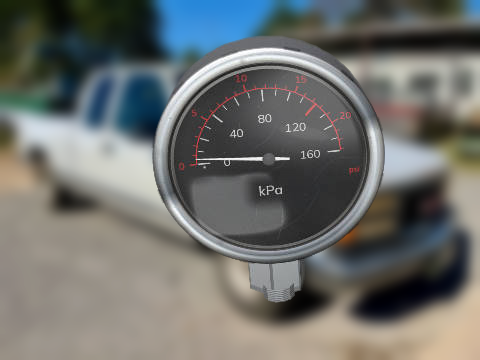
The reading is 5
